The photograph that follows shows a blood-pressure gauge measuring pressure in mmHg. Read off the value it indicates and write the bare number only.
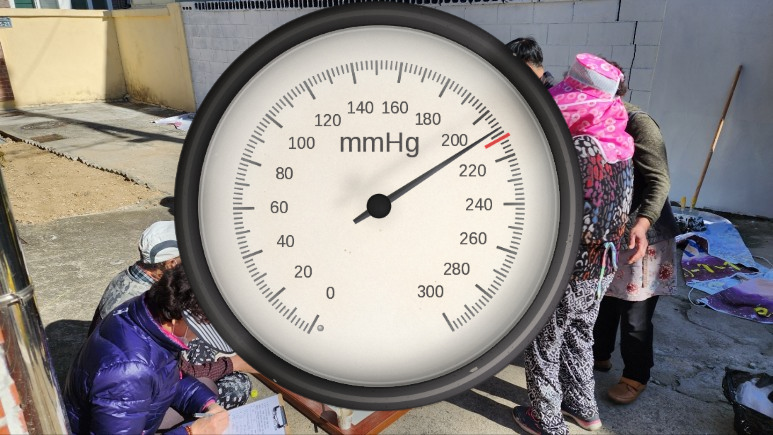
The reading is 208
